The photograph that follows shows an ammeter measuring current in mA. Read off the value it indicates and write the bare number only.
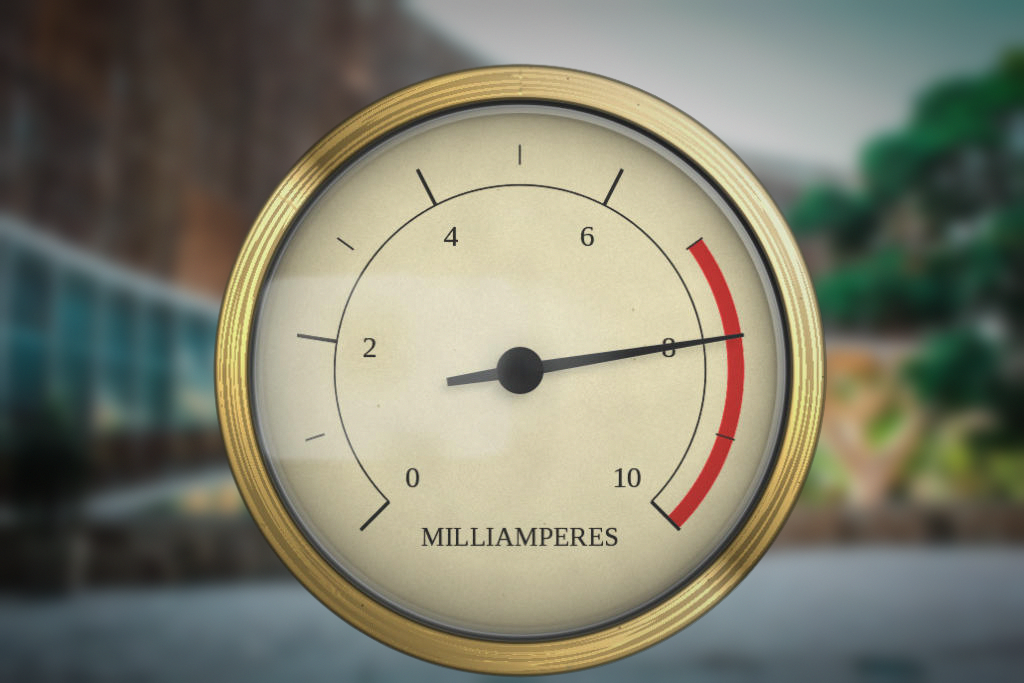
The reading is 8
